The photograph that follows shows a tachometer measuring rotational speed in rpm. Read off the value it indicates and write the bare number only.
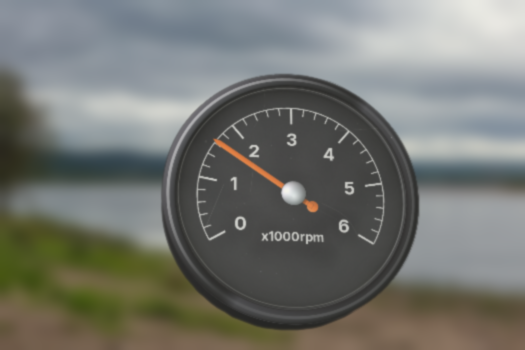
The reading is 1600
